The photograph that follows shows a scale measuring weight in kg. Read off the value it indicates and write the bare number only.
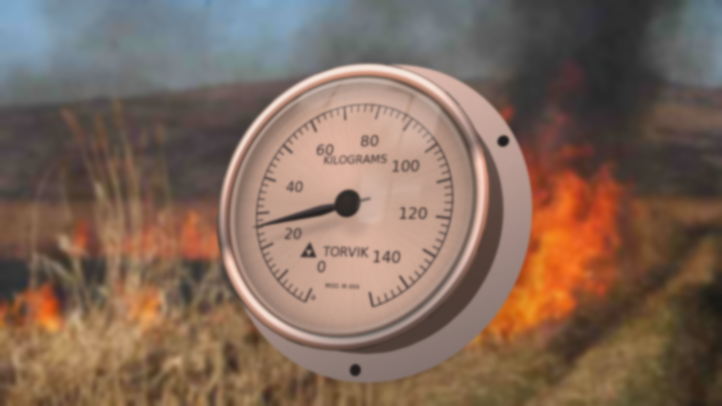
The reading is 26
